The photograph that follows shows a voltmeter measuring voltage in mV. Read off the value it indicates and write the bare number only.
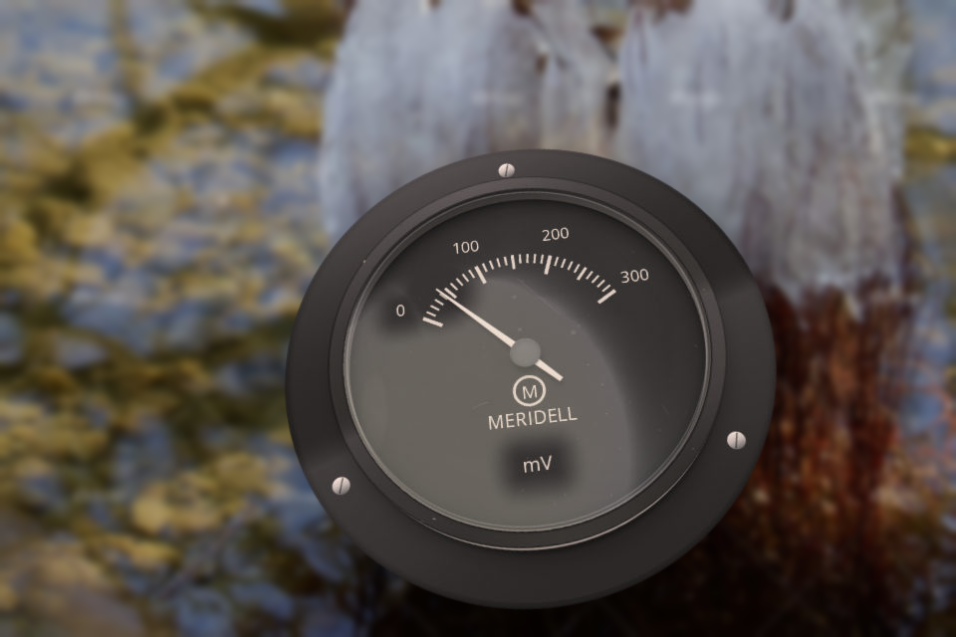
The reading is 40
